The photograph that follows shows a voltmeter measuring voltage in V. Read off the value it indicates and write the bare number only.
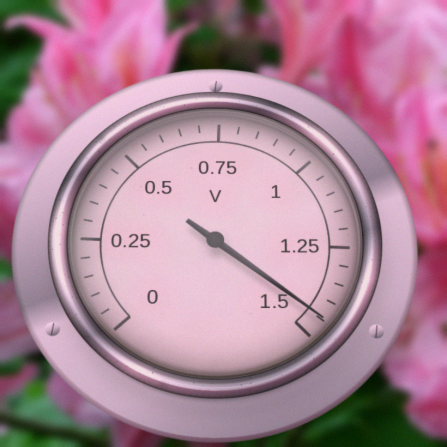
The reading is 1.45
